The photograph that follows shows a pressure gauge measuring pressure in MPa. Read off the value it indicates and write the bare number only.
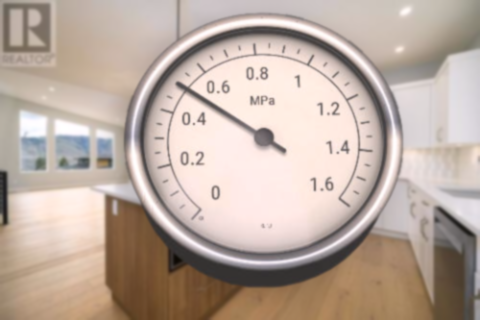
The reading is 0.5
